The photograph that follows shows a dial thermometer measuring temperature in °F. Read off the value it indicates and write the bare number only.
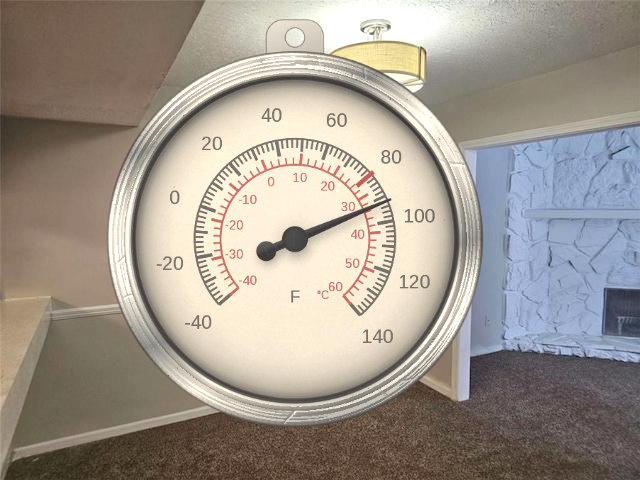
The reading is 92
